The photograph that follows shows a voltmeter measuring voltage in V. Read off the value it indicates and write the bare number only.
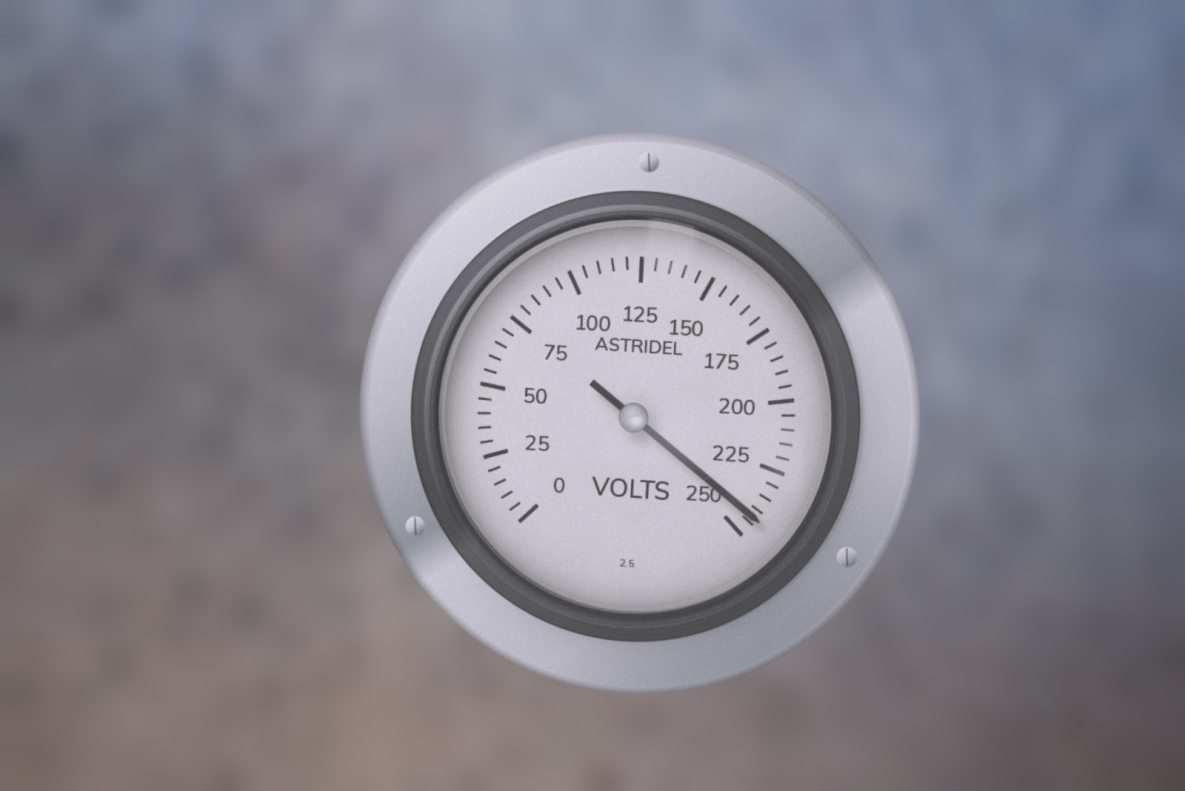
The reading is 242.5
